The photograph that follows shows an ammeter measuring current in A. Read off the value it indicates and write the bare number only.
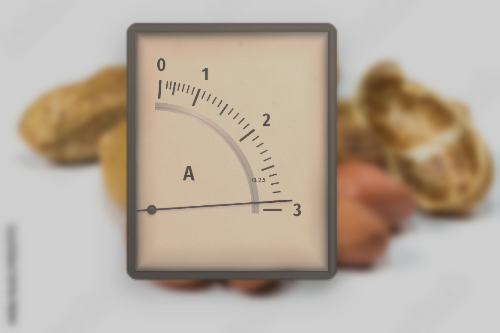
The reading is 2.9
